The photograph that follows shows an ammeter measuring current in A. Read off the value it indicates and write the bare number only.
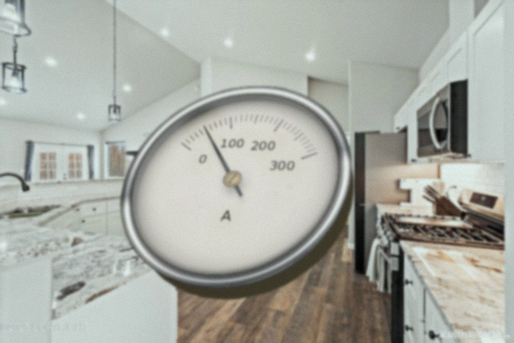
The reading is 50
